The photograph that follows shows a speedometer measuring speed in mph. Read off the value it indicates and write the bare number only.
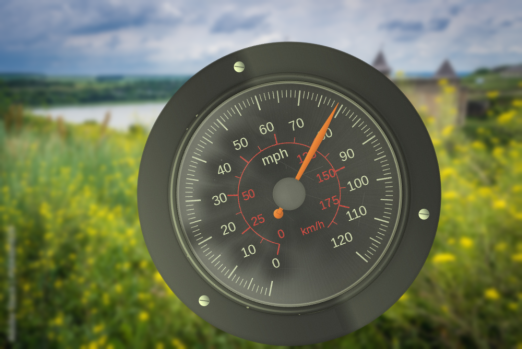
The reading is 79
